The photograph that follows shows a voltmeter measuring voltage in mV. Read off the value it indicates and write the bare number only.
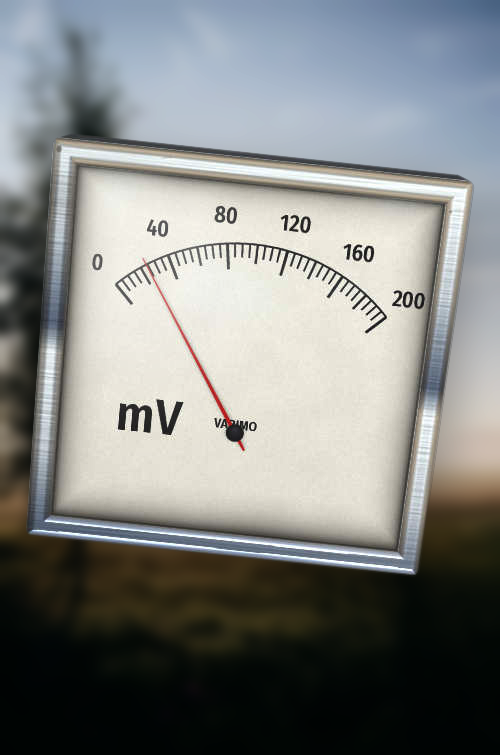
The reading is 25
